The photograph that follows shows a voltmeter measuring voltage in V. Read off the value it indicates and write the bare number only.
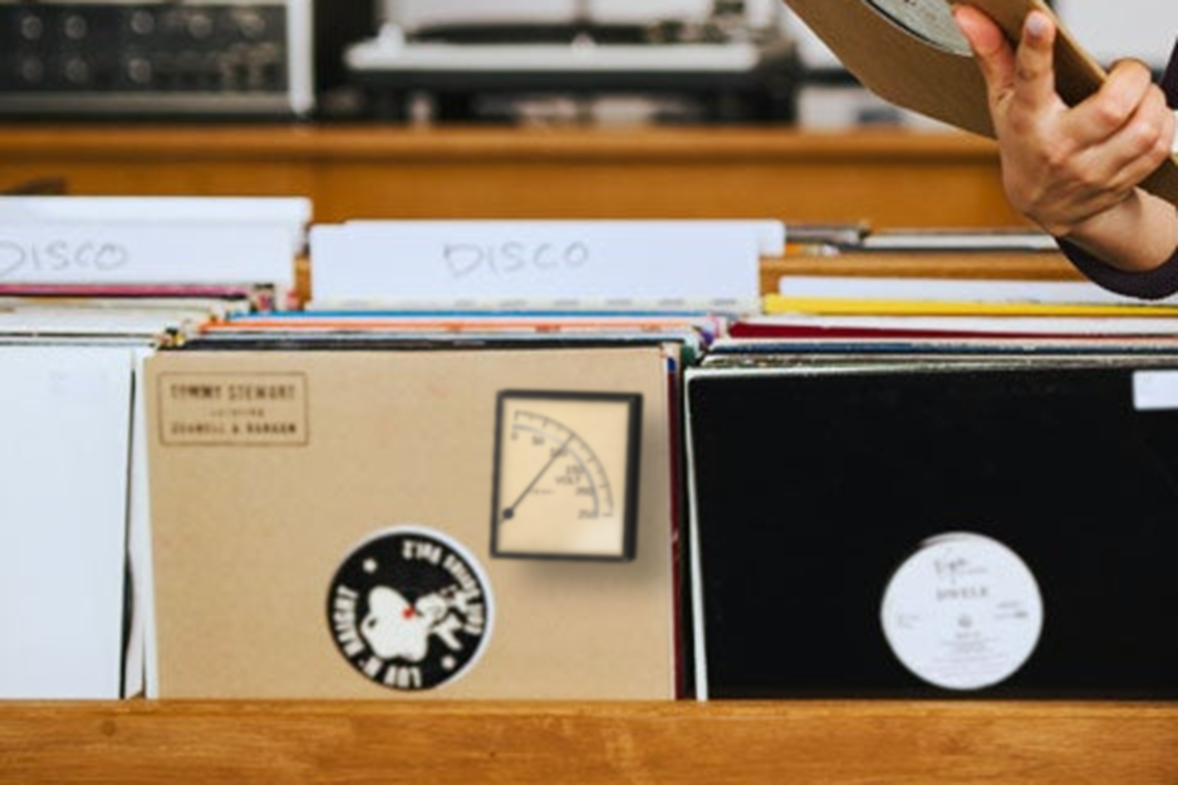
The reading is 100
